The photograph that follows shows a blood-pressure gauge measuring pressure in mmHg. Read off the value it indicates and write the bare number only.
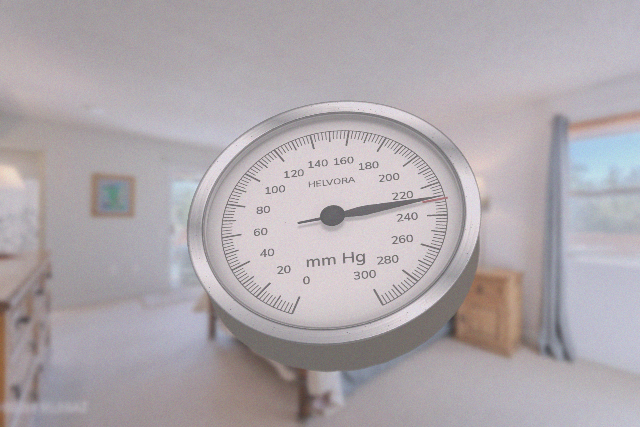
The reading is 230
